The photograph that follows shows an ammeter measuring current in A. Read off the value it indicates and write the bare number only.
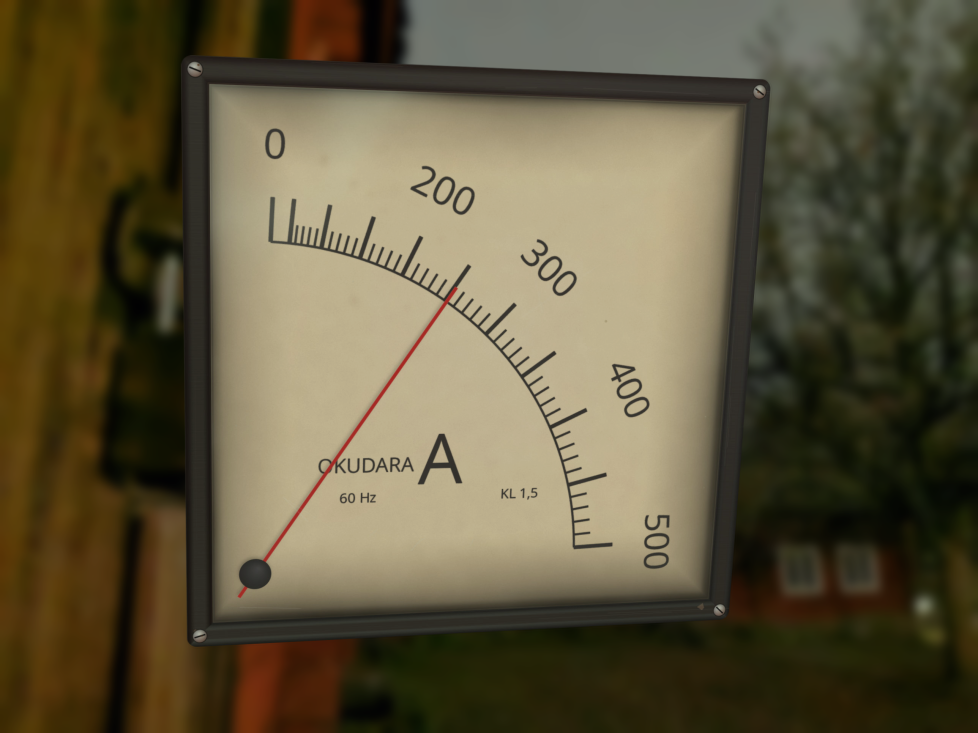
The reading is 250
